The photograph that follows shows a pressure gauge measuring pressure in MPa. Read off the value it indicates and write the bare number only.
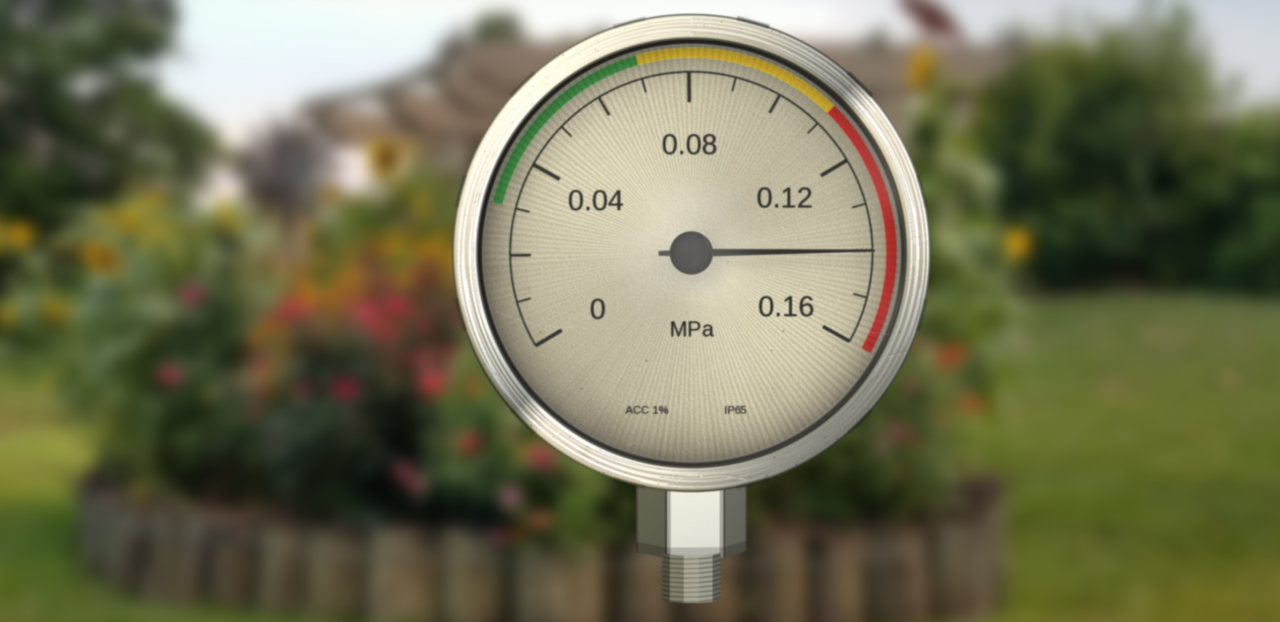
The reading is 0.14
